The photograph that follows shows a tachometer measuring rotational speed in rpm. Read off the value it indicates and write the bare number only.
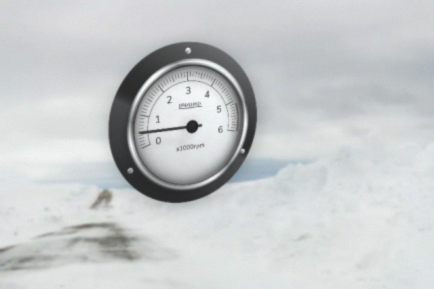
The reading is 500
